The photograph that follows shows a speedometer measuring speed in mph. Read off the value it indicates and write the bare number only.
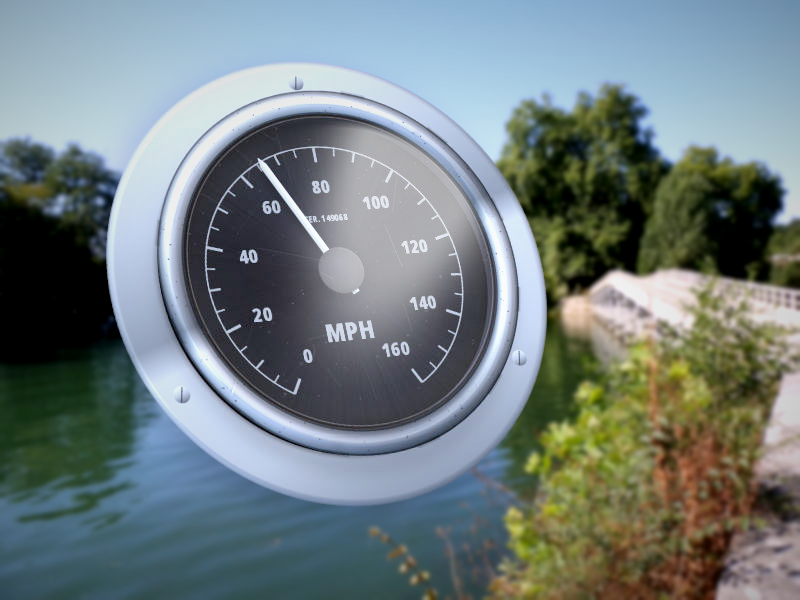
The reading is 65
